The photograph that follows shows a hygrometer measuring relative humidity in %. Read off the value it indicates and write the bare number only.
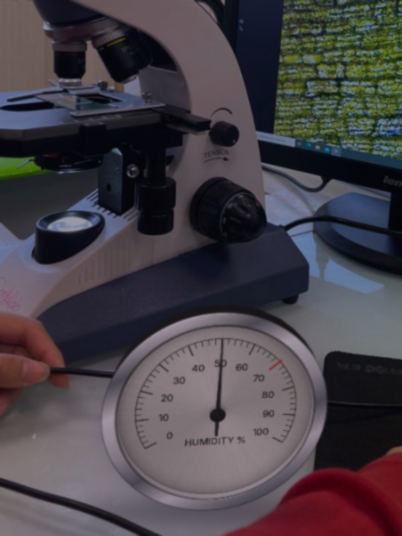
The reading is 50
